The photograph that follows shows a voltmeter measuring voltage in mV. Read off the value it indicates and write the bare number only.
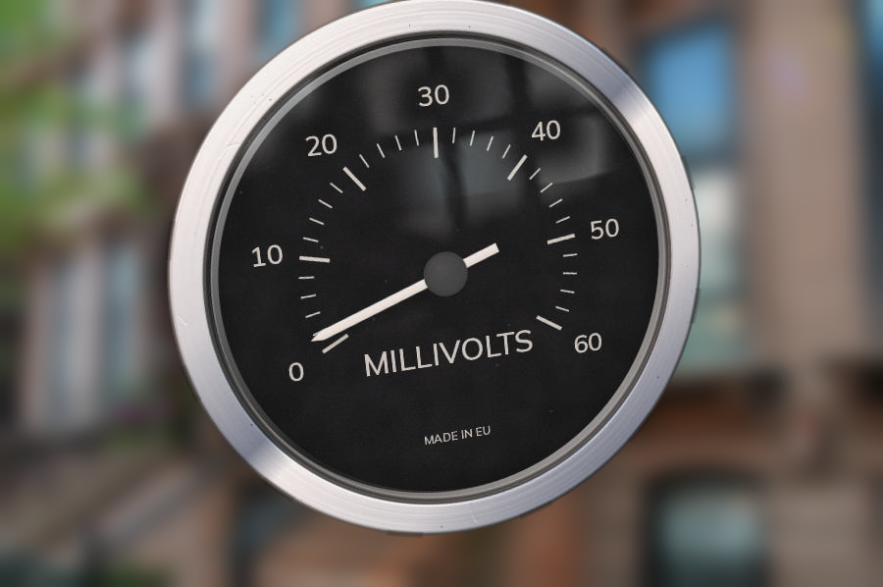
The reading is 2
